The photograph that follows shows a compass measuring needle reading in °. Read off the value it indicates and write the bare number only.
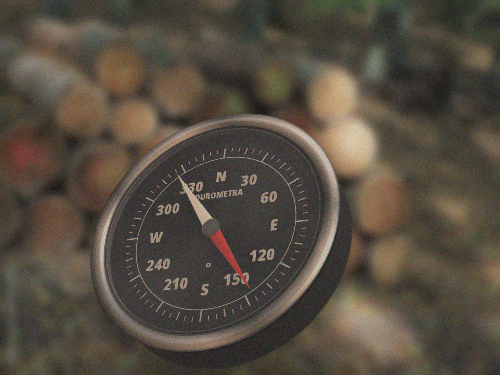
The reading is 145
